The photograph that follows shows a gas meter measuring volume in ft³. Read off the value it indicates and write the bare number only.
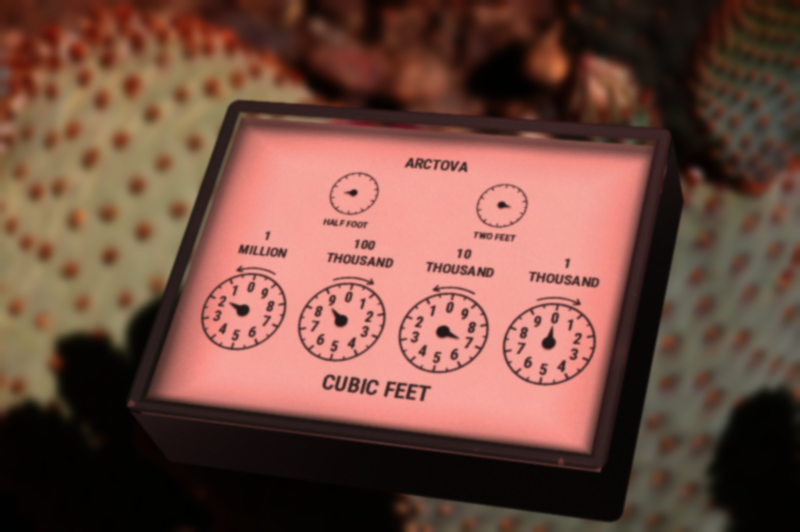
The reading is 187000
